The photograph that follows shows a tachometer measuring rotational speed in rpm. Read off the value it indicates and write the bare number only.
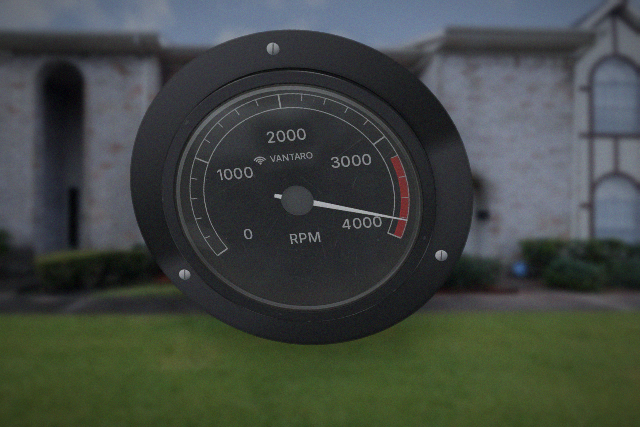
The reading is 3800
